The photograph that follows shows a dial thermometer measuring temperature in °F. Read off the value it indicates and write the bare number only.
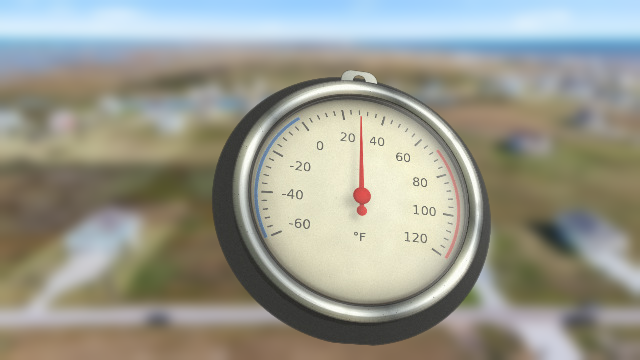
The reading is 28
